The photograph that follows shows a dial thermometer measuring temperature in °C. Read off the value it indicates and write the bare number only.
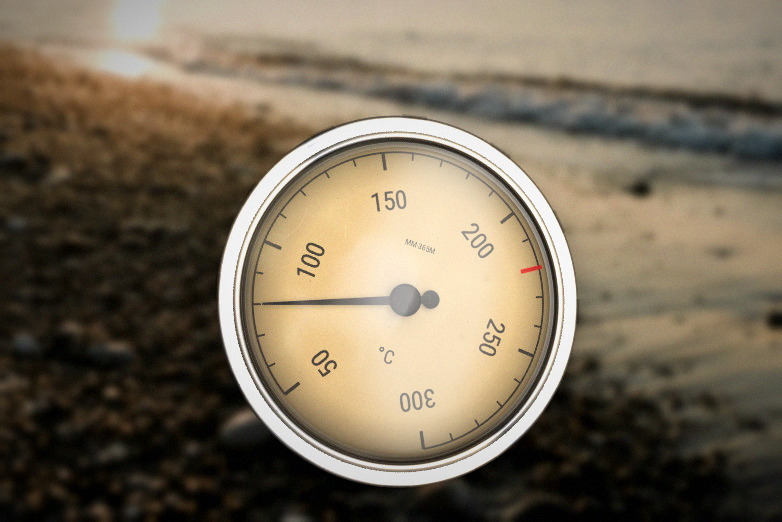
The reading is 80
